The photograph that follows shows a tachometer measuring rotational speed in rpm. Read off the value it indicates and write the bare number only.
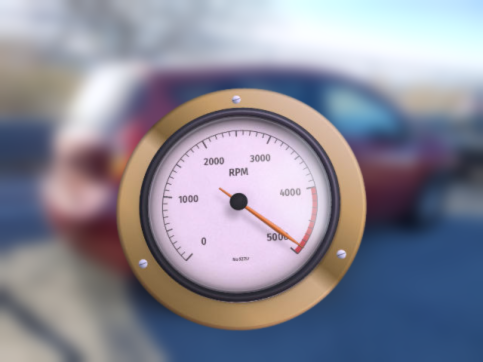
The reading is 4900
